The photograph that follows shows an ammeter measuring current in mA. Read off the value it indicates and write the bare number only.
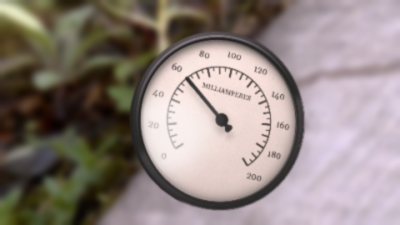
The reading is 60
